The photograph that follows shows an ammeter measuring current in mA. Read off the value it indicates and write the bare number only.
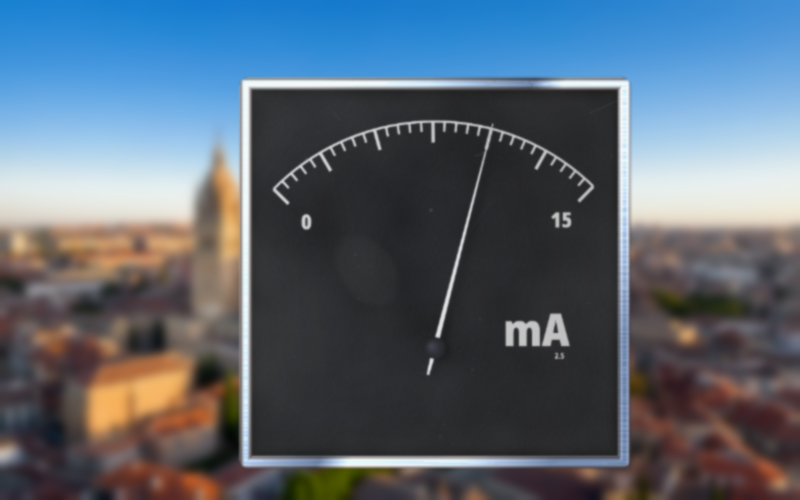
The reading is 10
